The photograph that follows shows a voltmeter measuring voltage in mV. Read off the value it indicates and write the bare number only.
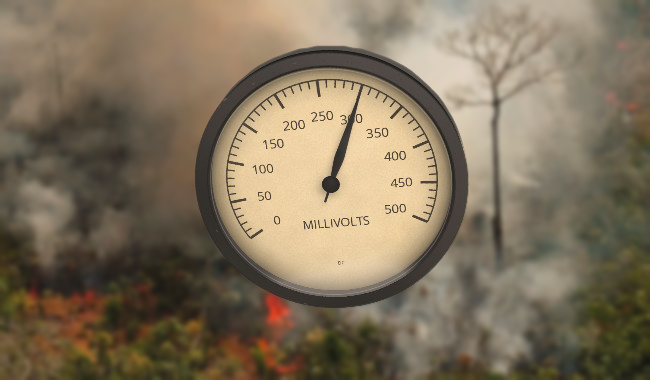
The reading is 300
